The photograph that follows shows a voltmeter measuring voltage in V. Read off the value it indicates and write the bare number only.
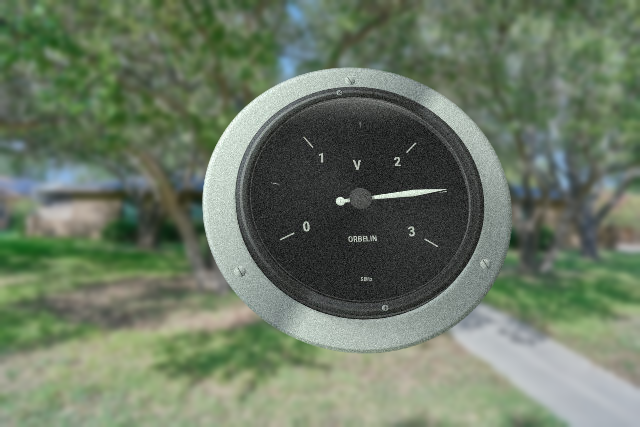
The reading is 2.5
